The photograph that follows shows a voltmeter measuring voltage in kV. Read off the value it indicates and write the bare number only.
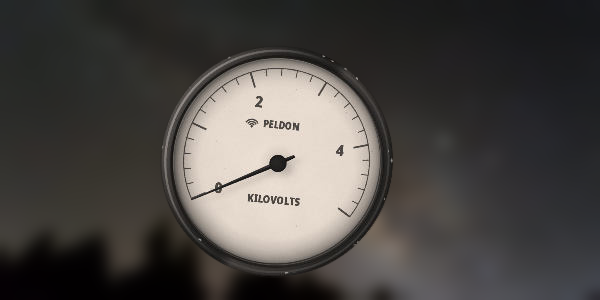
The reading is 0
